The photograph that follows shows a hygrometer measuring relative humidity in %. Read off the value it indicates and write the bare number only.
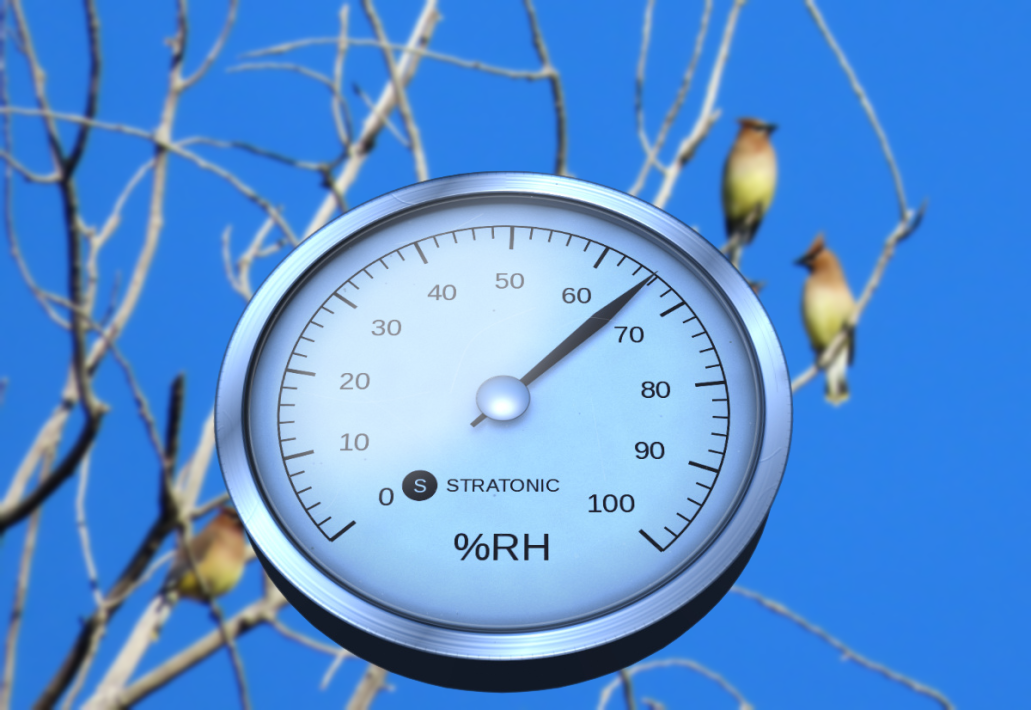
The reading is 66
